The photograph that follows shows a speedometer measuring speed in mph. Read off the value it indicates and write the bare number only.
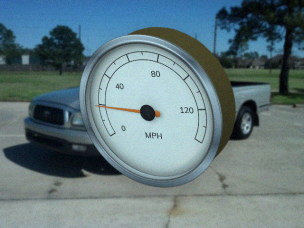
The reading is 20
